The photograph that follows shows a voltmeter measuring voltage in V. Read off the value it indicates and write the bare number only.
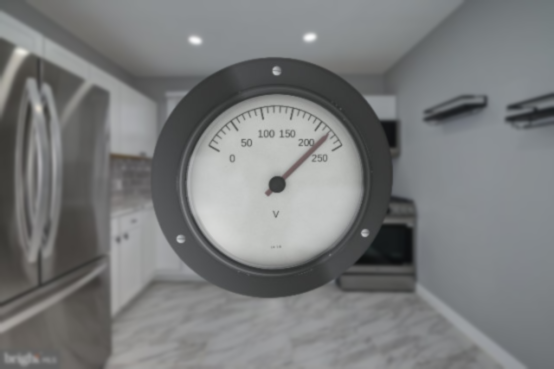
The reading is 220
